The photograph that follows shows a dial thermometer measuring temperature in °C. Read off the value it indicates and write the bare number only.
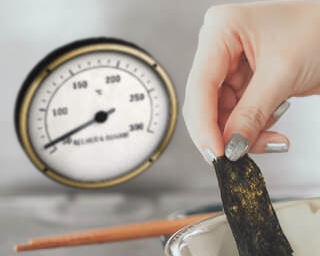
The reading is 60
